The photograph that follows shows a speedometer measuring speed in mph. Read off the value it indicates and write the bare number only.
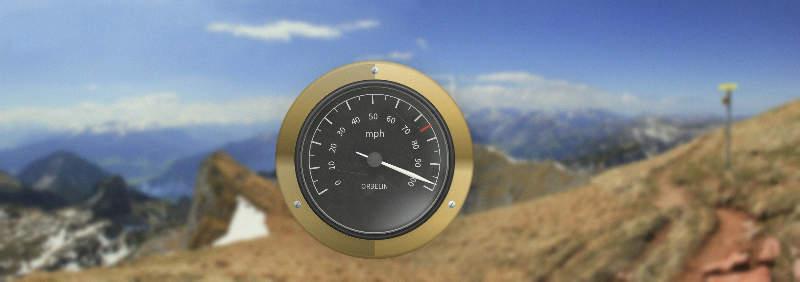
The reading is 97.5
